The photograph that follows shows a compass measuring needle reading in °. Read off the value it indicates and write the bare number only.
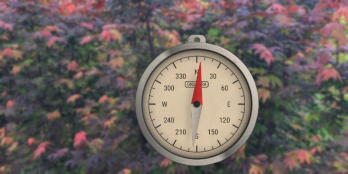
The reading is 5
